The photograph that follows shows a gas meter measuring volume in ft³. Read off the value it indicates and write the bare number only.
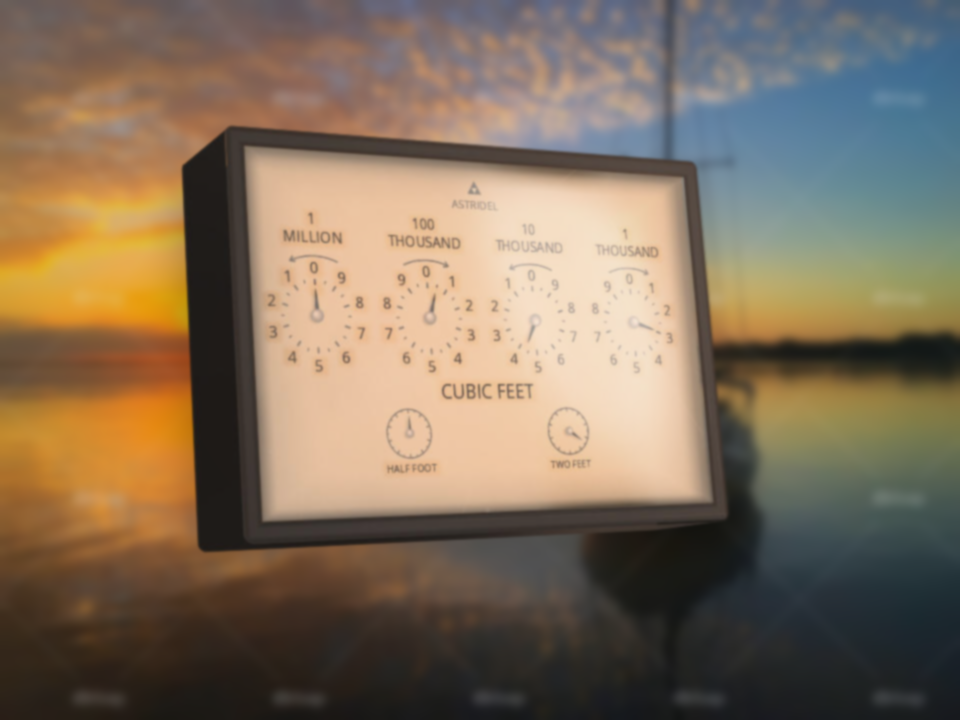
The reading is 4300
